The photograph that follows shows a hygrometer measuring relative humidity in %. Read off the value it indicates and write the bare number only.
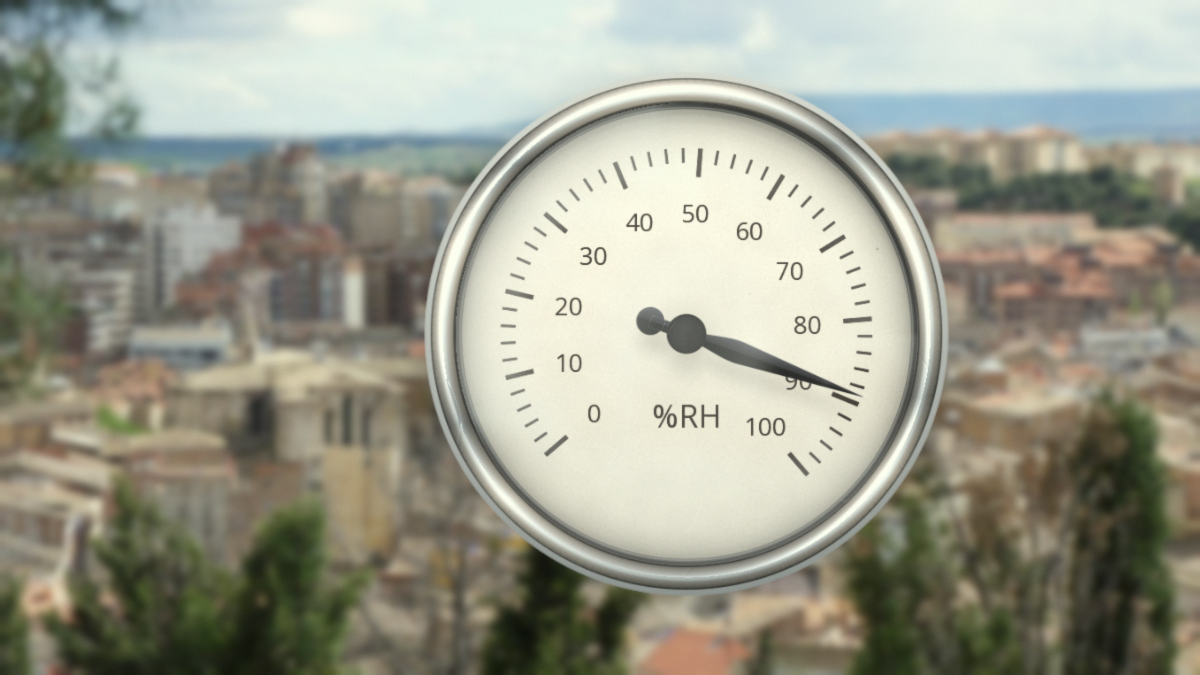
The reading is 89
